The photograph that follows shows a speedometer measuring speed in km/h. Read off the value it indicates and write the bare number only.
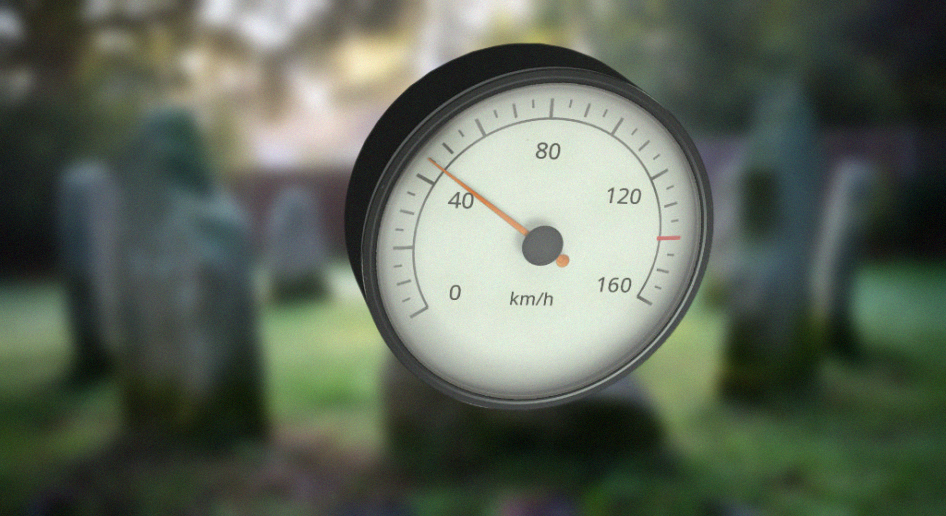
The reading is 45
